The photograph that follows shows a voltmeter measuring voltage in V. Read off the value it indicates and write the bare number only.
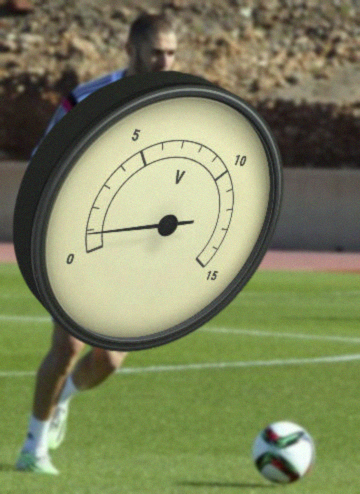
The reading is 1
